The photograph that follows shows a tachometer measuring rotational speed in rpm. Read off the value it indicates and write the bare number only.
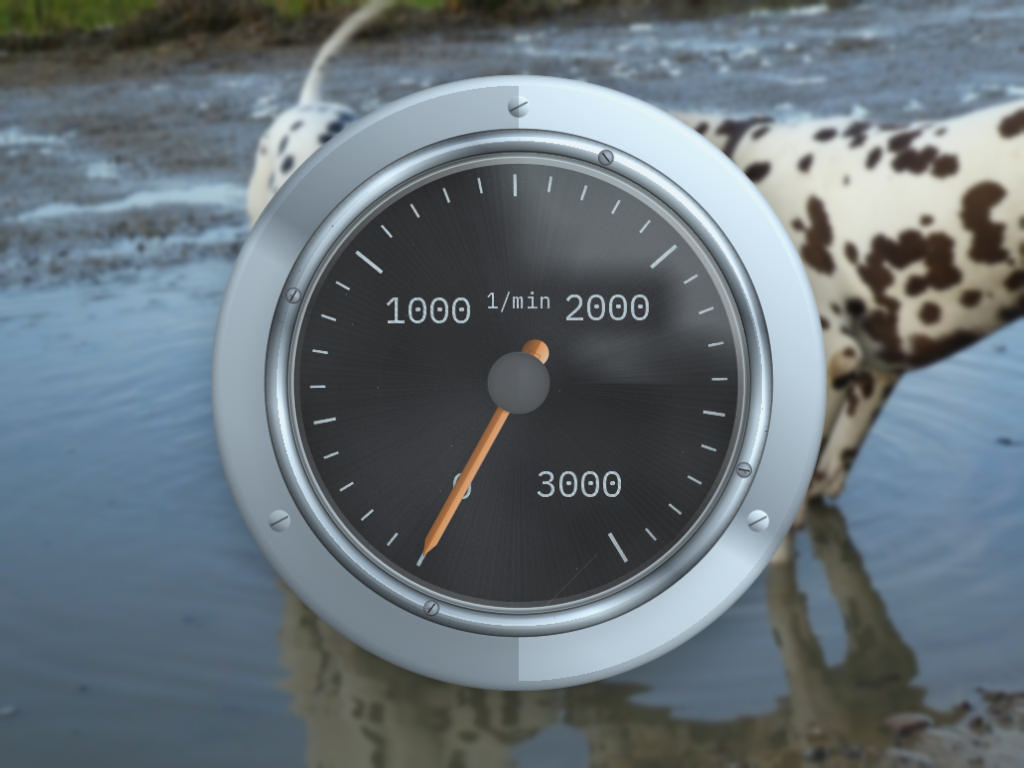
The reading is 0
